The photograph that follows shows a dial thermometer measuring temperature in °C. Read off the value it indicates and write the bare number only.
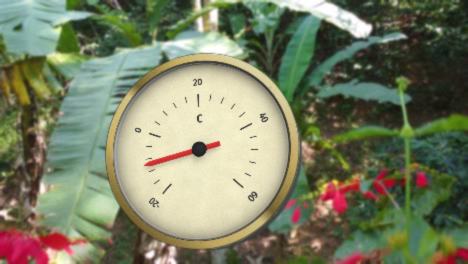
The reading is -10
